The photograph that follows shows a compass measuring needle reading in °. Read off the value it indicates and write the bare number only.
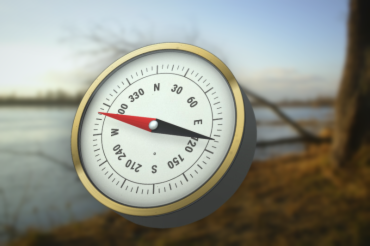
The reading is 290
